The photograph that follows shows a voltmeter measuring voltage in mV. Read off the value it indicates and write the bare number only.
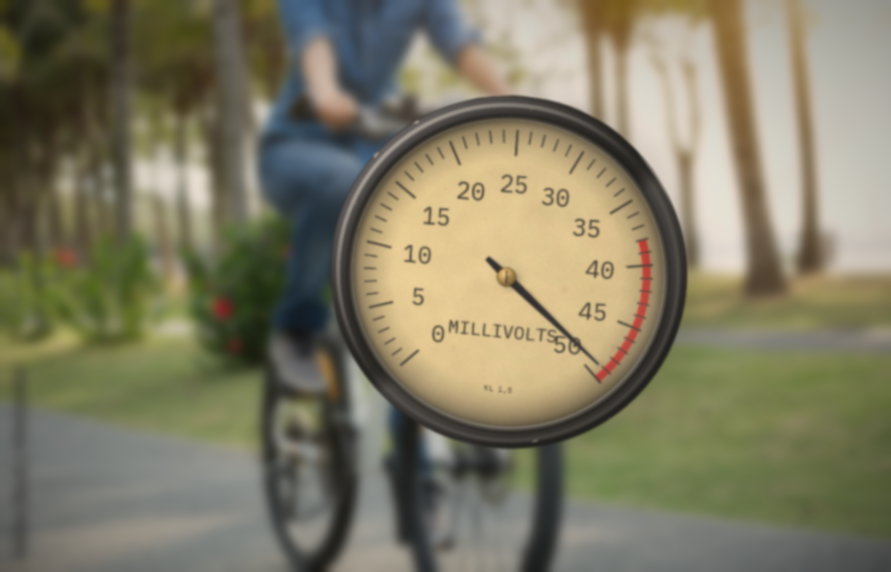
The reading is 49
